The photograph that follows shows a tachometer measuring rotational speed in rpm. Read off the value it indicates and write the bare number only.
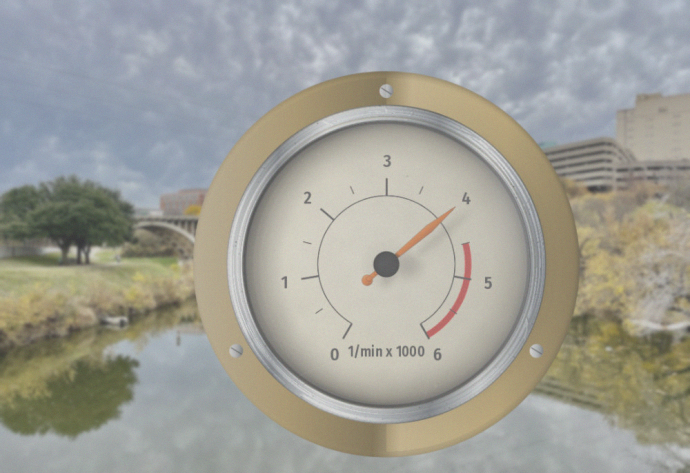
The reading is 4000
